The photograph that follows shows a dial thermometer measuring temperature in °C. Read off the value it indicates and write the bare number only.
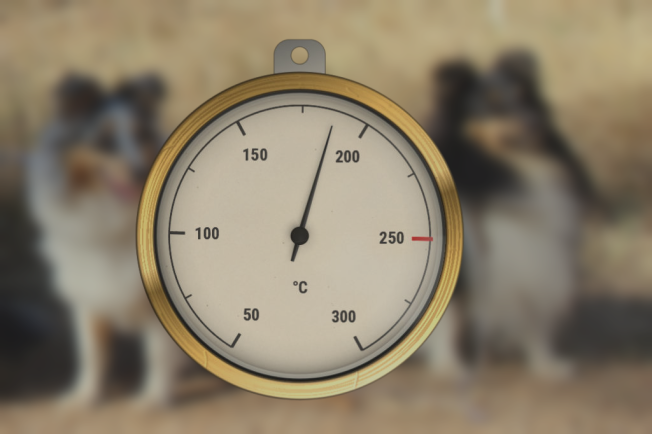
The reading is 187.5
